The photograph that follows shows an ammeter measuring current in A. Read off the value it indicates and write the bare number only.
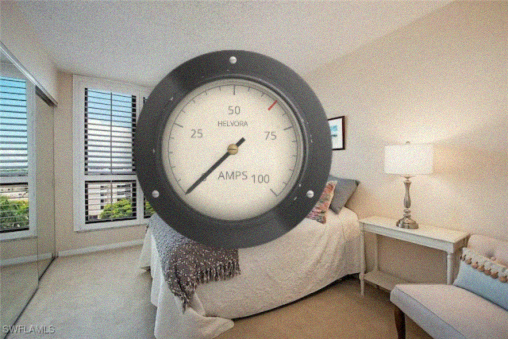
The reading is 0
